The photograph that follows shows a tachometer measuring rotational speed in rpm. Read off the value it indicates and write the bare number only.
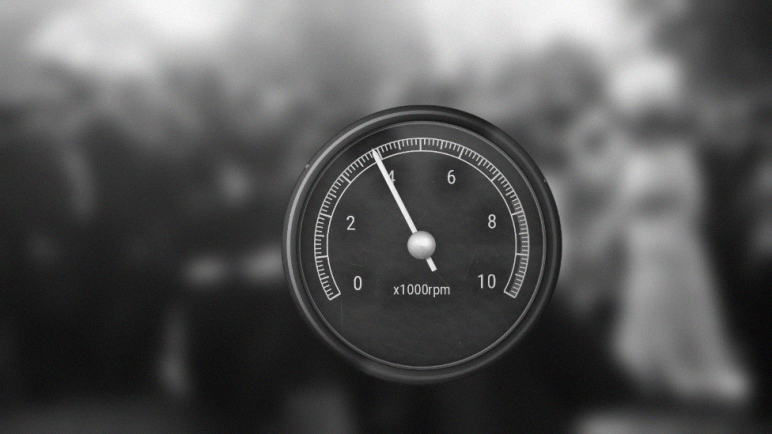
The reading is 3900
